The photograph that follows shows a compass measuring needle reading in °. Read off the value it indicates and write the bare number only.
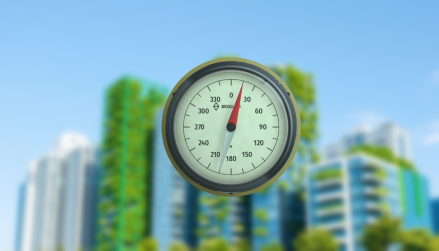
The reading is 15
